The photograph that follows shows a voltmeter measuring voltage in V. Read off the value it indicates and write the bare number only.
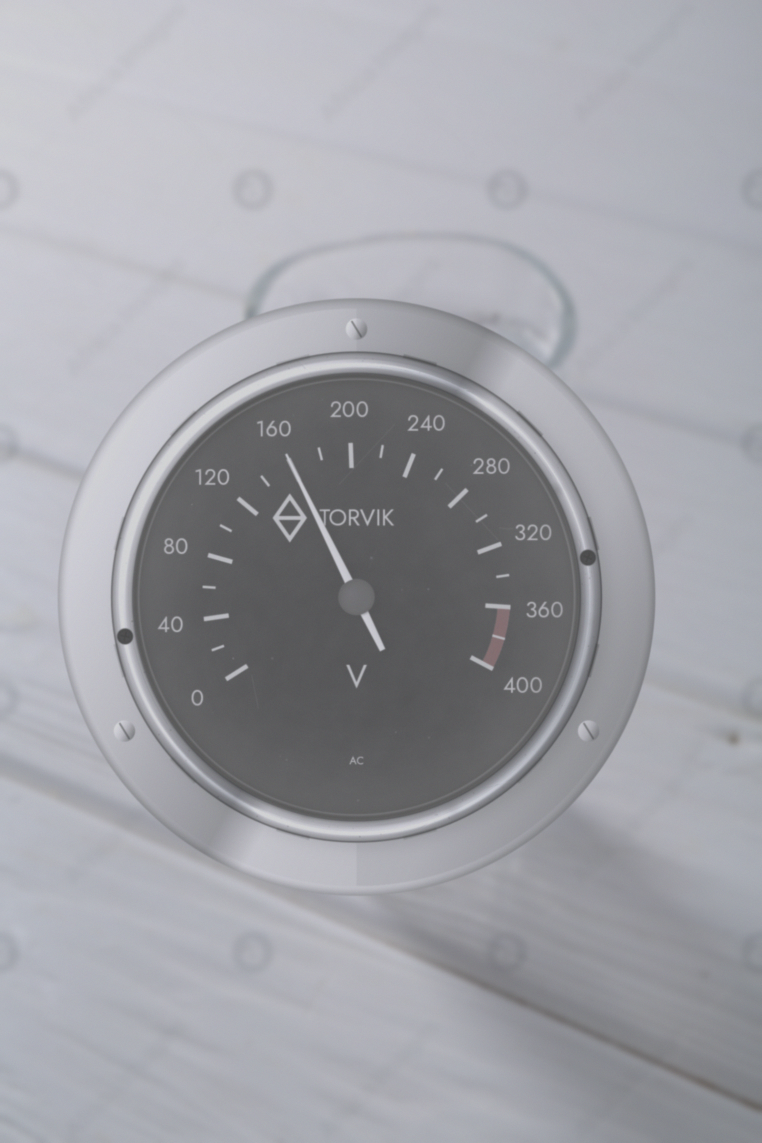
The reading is 160
